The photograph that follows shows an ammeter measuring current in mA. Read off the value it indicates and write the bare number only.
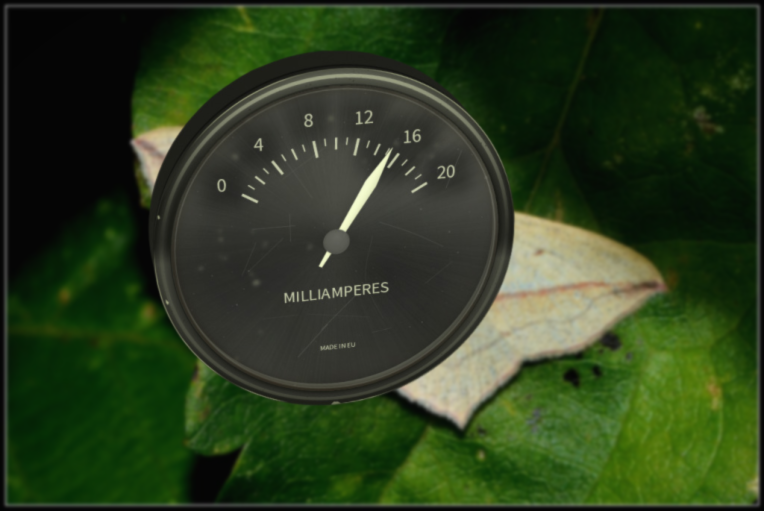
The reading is 15
